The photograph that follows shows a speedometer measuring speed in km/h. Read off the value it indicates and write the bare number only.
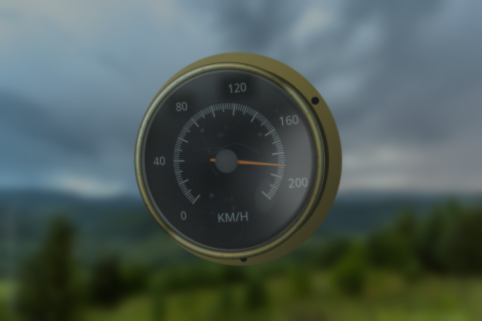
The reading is 190
